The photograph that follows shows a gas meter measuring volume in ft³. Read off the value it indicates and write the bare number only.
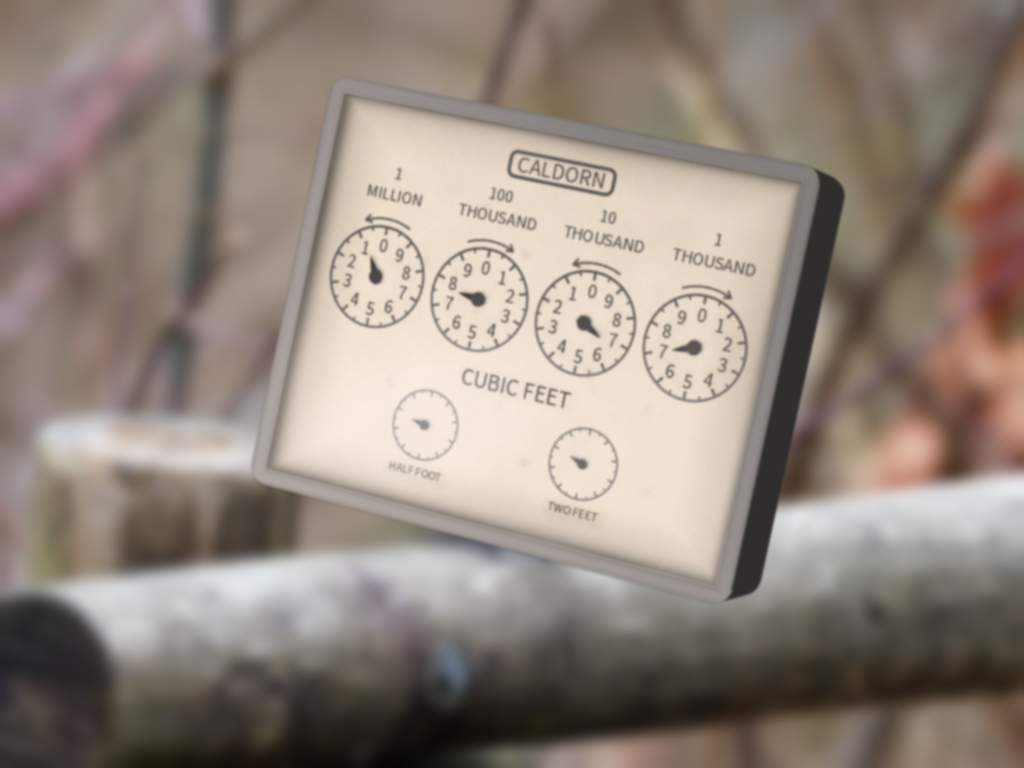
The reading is 76700
